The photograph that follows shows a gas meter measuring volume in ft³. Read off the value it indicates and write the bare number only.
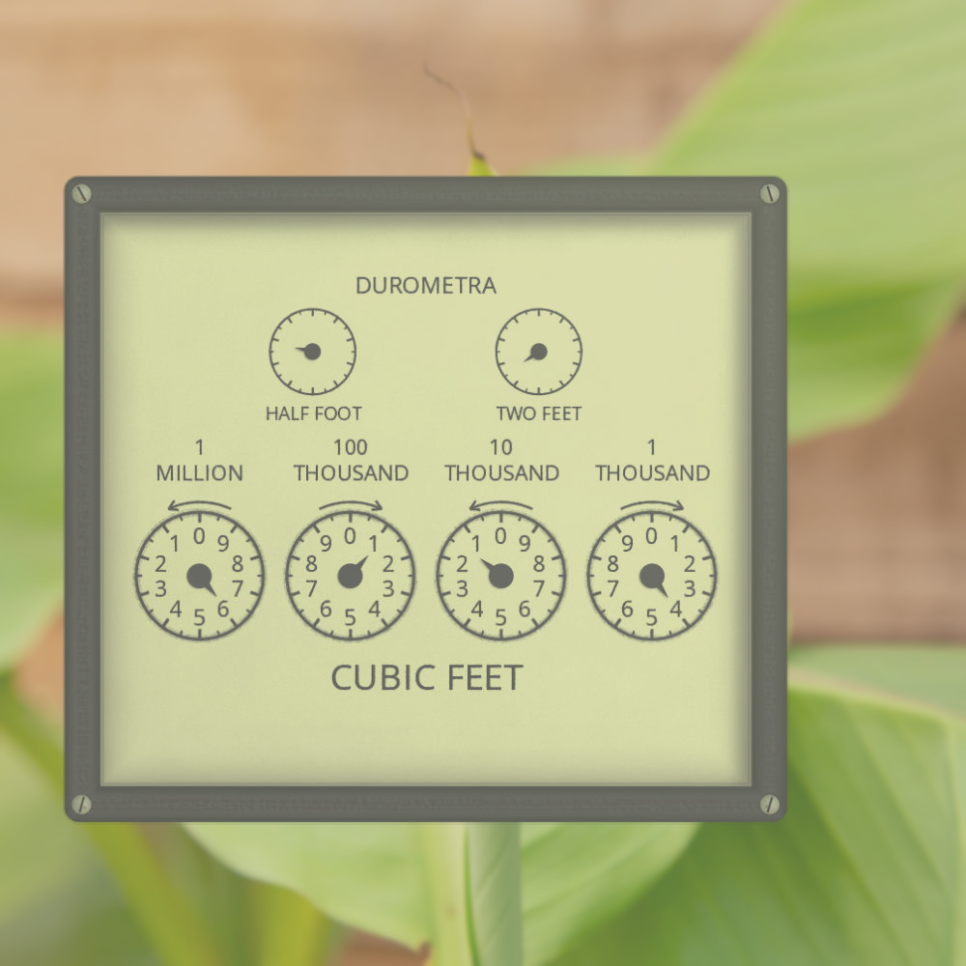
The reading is 611400
